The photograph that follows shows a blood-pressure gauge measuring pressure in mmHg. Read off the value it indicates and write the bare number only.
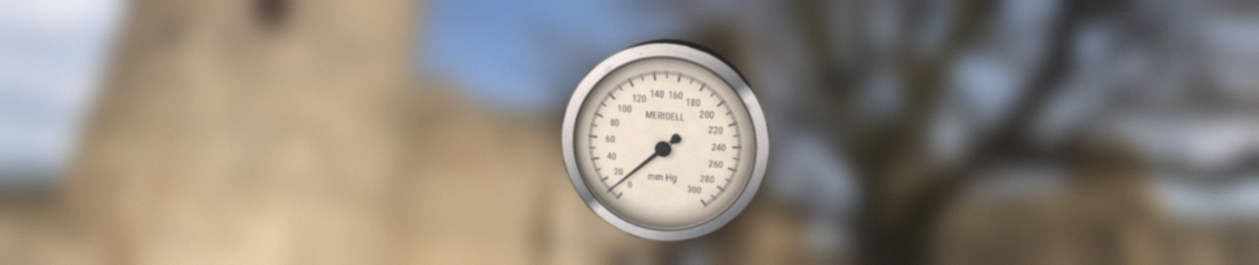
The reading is 10
